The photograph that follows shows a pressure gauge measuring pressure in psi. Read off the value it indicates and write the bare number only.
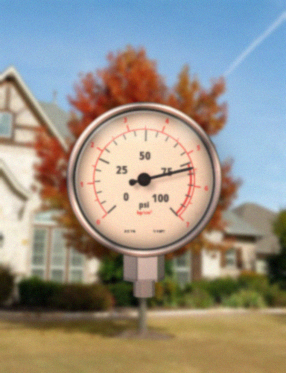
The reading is 77.5
